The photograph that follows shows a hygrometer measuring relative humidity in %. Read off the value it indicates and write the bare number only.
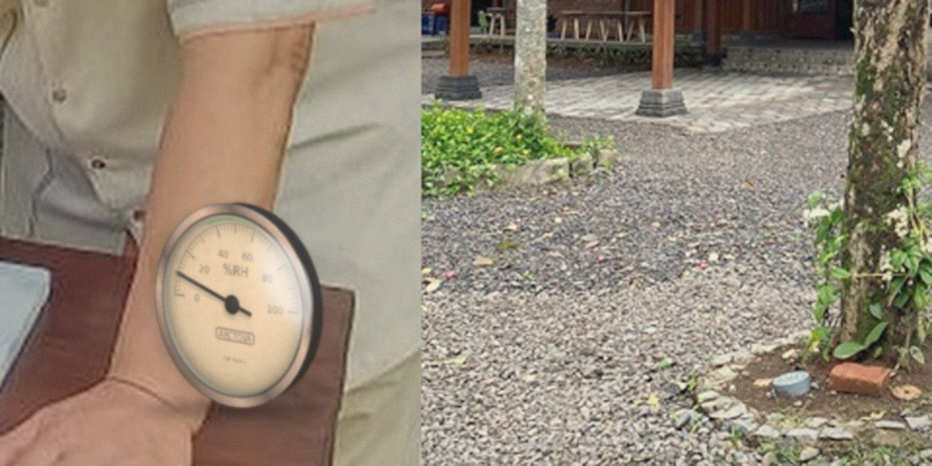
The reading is 10
